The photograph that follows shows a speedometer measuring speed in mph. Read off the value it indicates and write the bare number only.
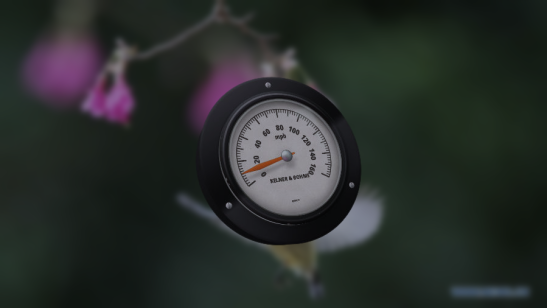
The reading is 10
